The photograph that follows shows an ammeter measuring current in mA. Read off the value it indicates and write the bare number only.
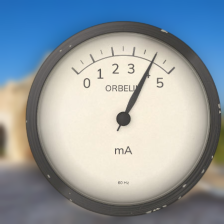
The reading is 4
